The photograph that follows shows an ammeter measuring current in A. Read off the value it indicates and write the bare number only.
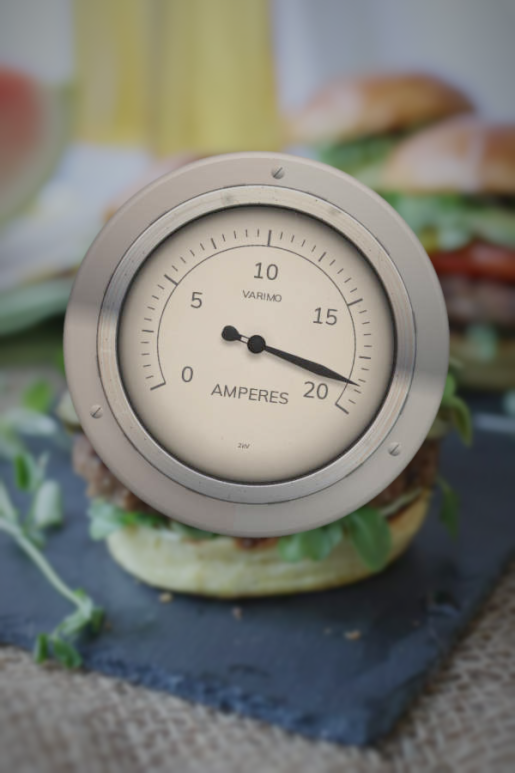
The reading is 18.75
